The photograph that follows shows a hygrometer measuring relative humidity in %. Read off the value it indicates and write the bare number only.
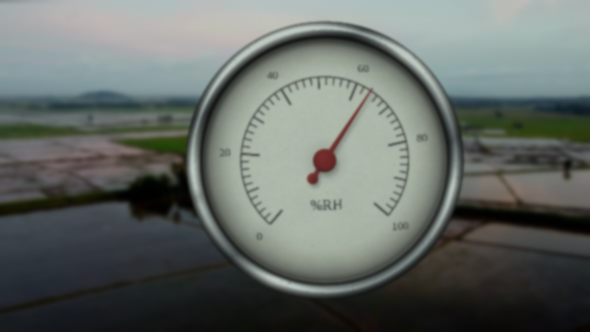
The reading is 64
